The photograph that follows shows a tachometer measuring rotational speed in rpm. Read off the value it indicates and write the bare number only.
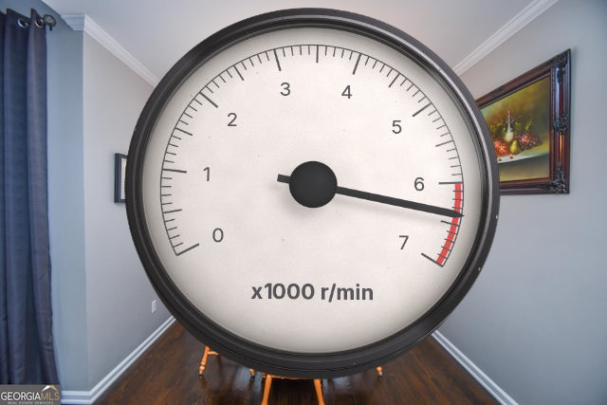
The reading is 6400
